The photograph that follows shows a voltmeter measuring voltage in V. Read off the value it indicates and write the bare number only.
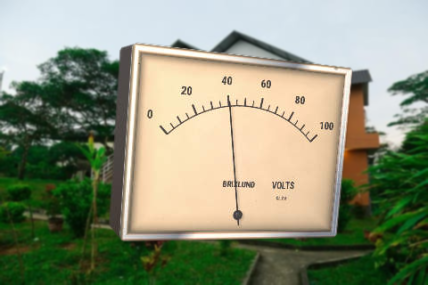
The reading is 40
